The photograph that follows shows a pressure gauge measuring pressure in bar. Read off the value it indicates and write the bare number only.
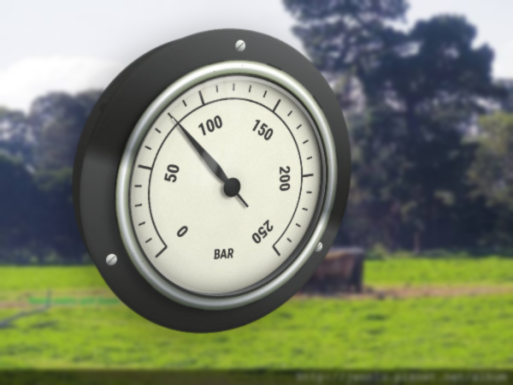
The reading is 80
